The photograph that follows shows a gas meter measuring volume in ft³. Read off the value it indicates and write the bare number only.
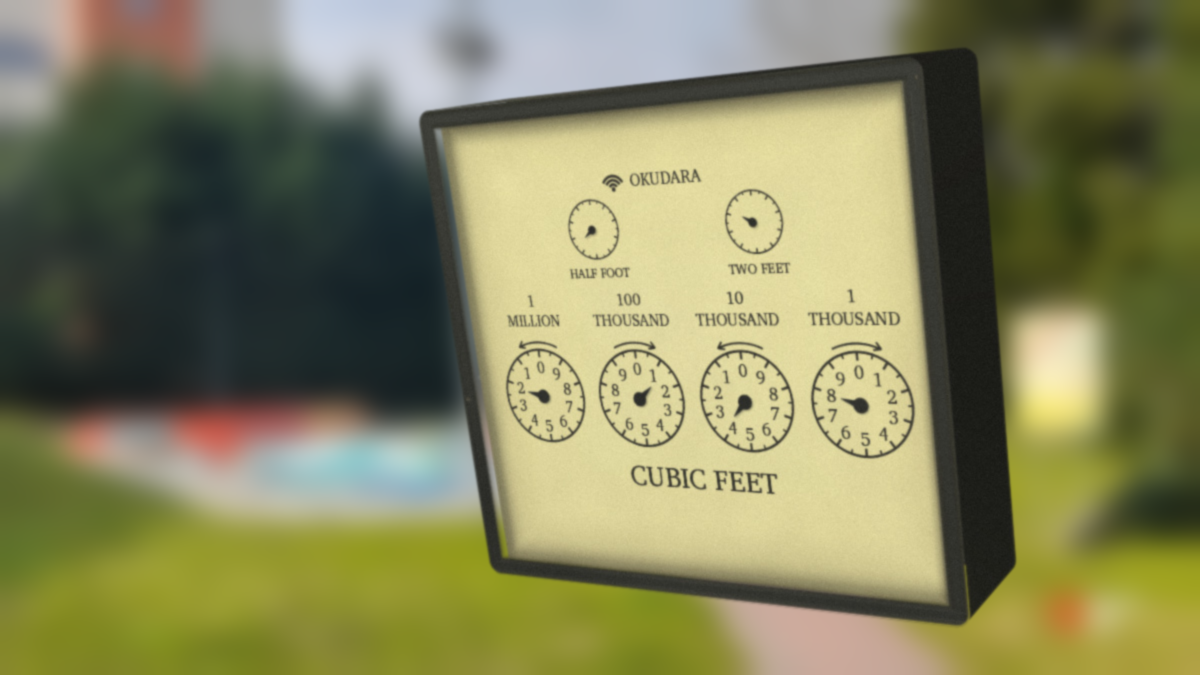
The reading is 213800
